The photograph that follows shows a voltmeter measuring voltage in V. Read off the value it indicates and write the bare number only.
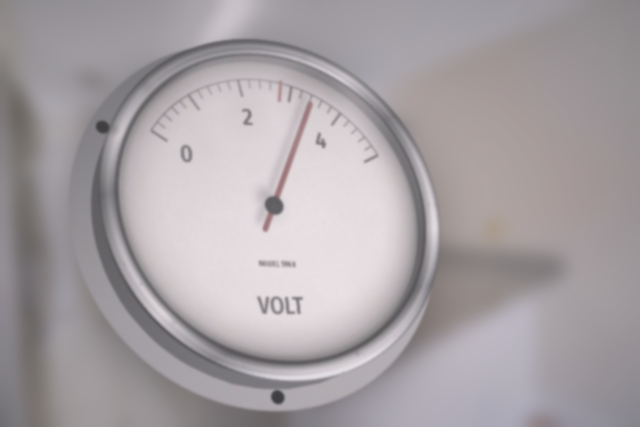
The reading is 3.4
